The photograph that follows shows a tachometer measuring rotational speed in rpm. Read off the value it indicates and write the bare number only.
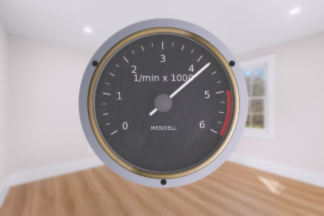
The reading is 4250
